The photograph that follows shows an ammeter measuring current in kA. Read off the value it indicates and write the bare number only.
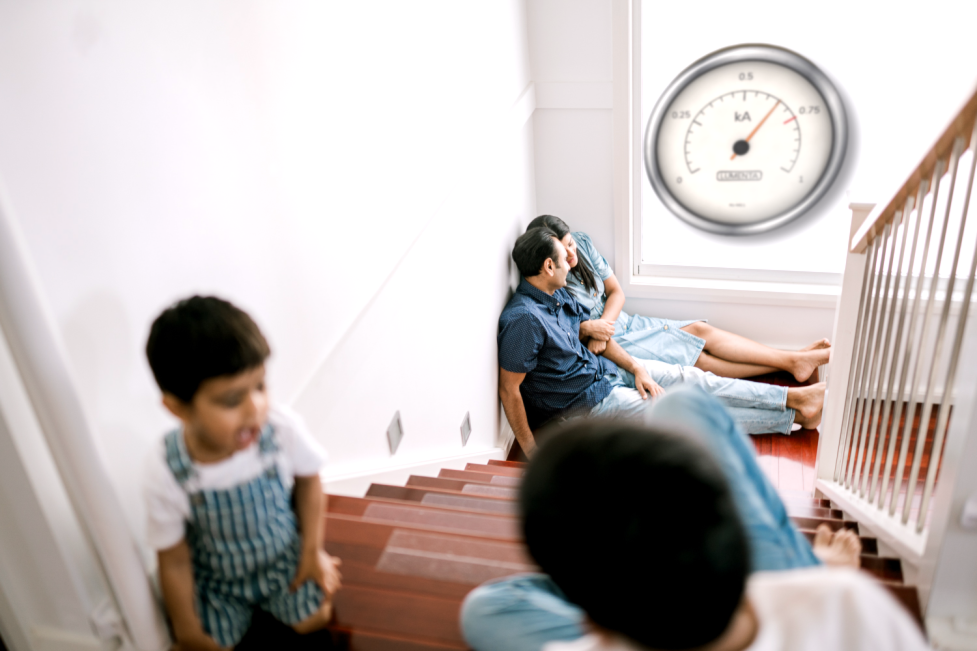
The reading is 0.65
